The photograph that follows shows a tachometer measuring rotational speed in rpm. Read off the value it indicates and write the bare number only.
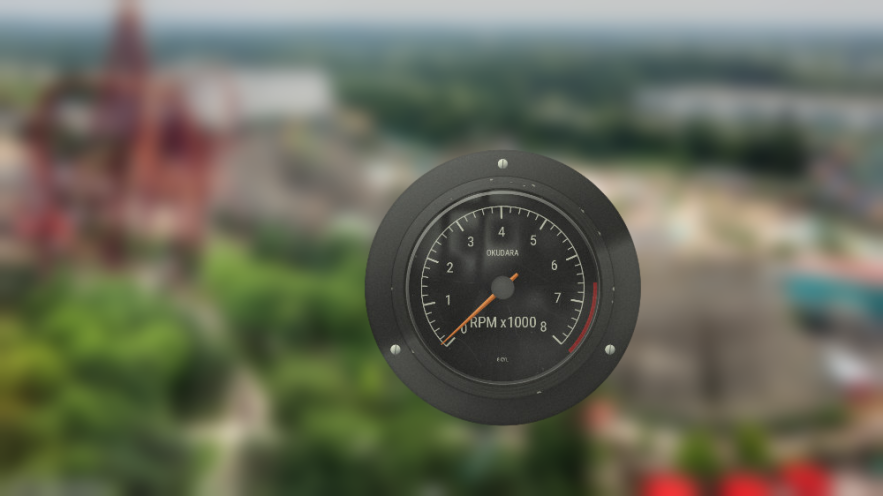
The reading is 100
